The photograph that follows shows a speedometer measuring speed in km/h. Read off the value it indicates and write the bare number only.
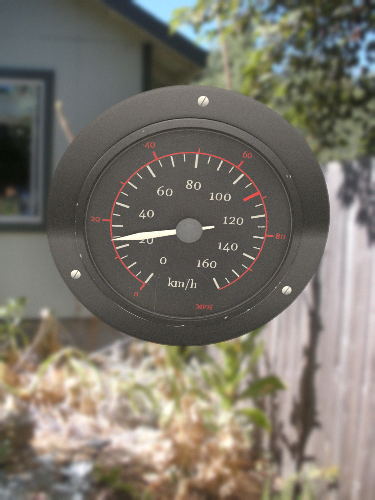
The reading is 25
